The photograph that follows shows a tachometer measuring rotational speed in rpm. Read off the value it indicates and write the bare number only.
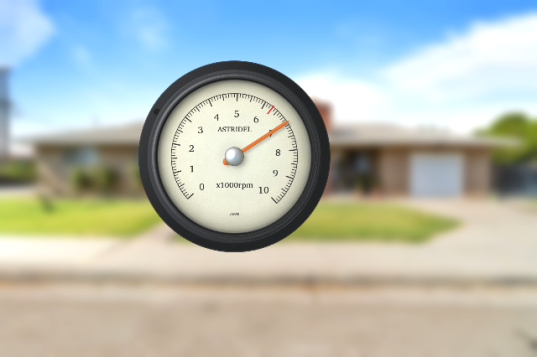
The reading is 7000
